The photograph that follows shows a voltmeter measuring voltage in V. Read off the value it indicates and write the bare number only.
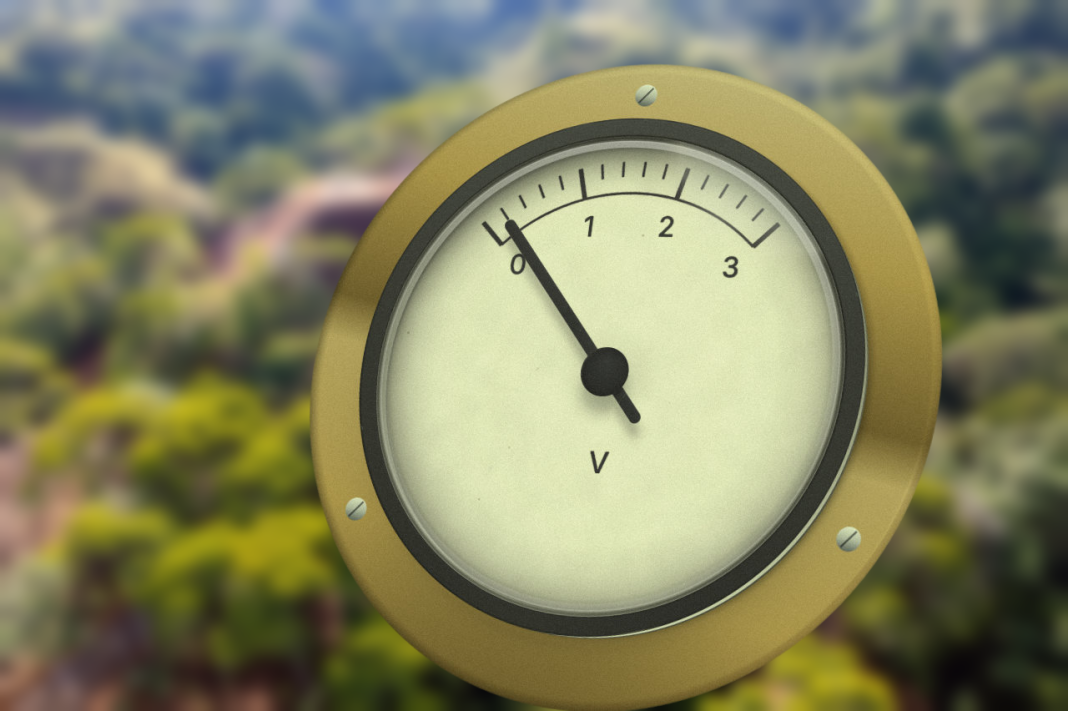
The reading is 0.2
